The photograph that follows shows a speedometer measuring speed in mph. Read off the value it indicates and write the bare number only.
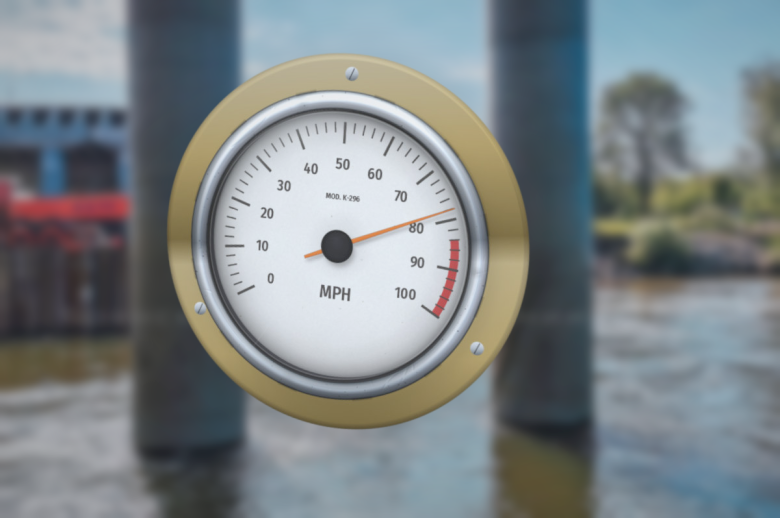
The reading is 78
